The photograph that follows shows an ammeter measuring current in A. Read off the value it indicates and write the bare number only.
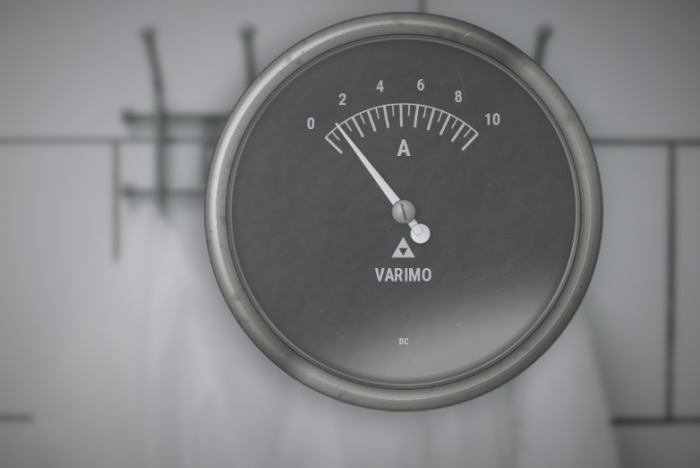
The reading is 1
